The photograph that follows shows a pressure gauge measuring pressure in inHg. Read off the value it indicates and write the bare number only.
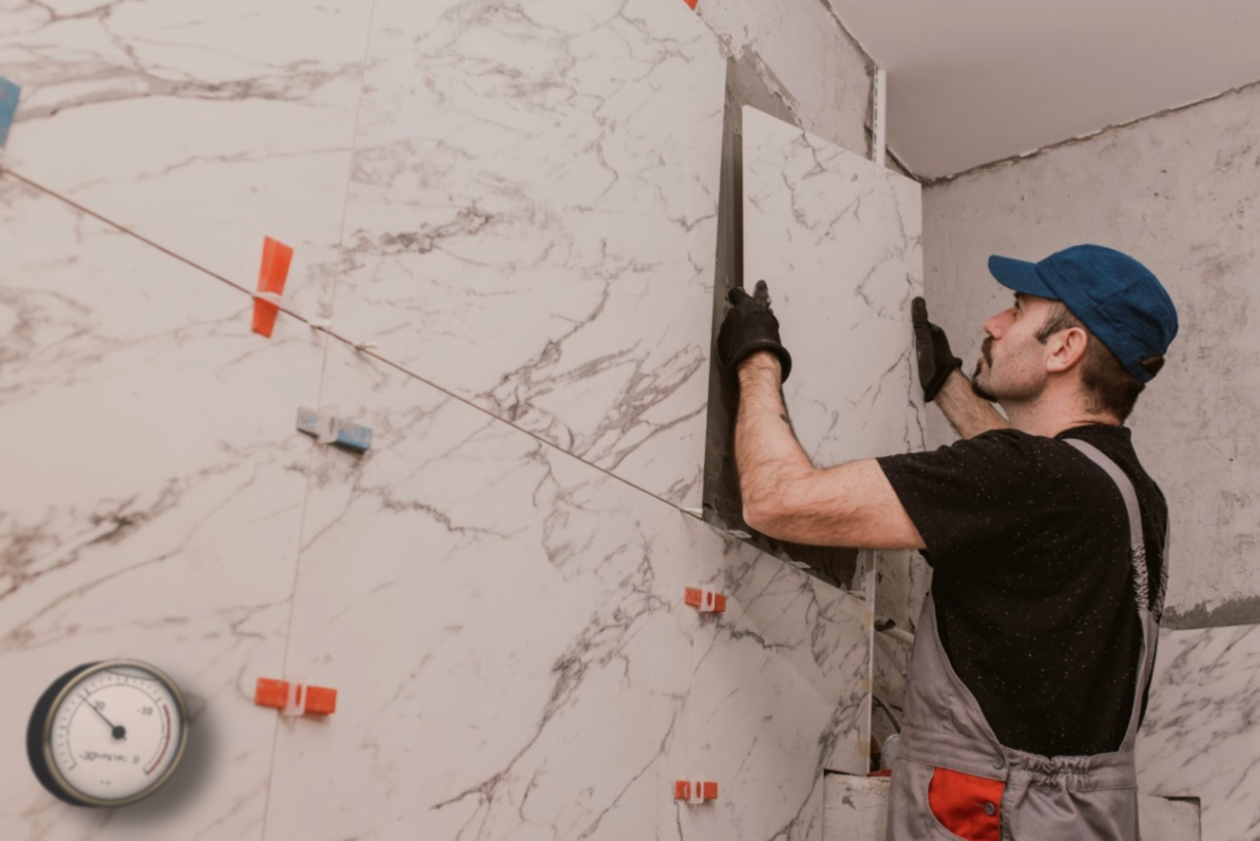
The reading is -21
